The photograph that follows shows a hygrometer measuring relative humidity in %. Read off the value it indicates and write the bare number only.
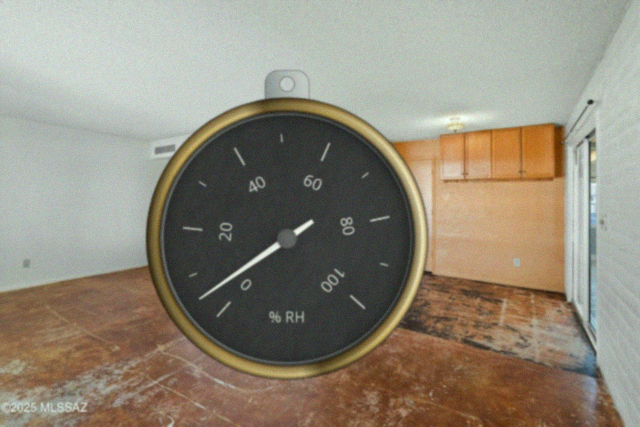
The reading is 5
